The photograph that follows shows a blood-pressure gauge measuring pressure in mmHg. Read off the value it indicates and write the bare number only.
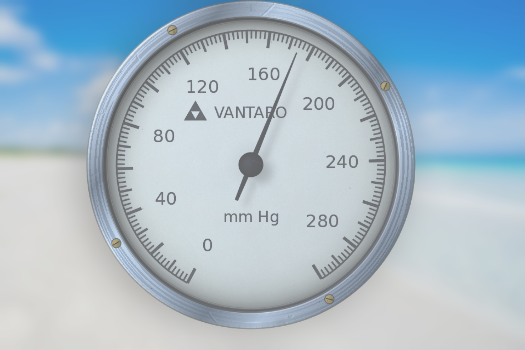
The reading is 174
